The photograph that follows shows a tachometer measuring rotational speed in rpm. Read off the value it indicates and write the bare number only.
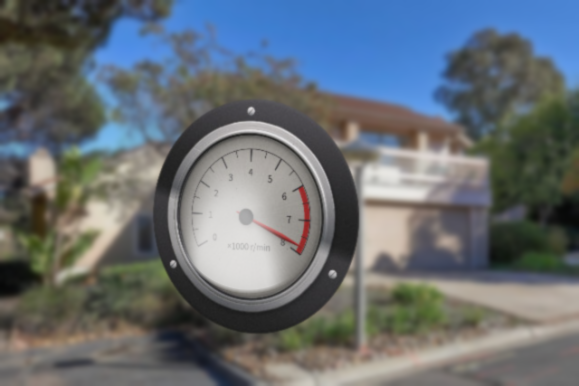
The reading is 7750
